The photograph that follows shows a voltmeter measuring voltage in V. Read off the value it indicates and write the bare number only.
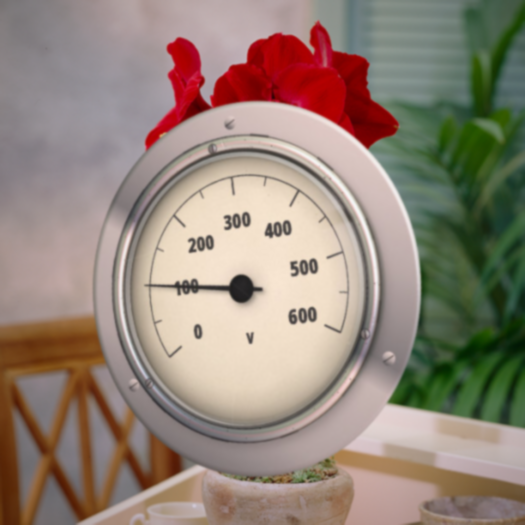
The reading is 100
